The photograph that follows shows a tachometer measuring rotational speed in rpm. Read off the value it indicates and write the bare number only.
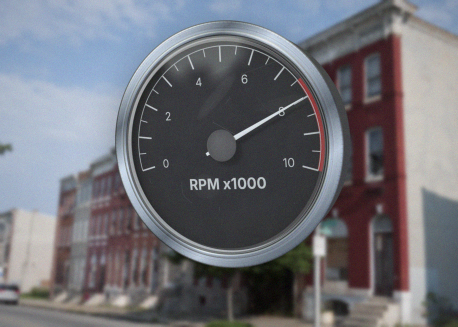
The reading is 8000
